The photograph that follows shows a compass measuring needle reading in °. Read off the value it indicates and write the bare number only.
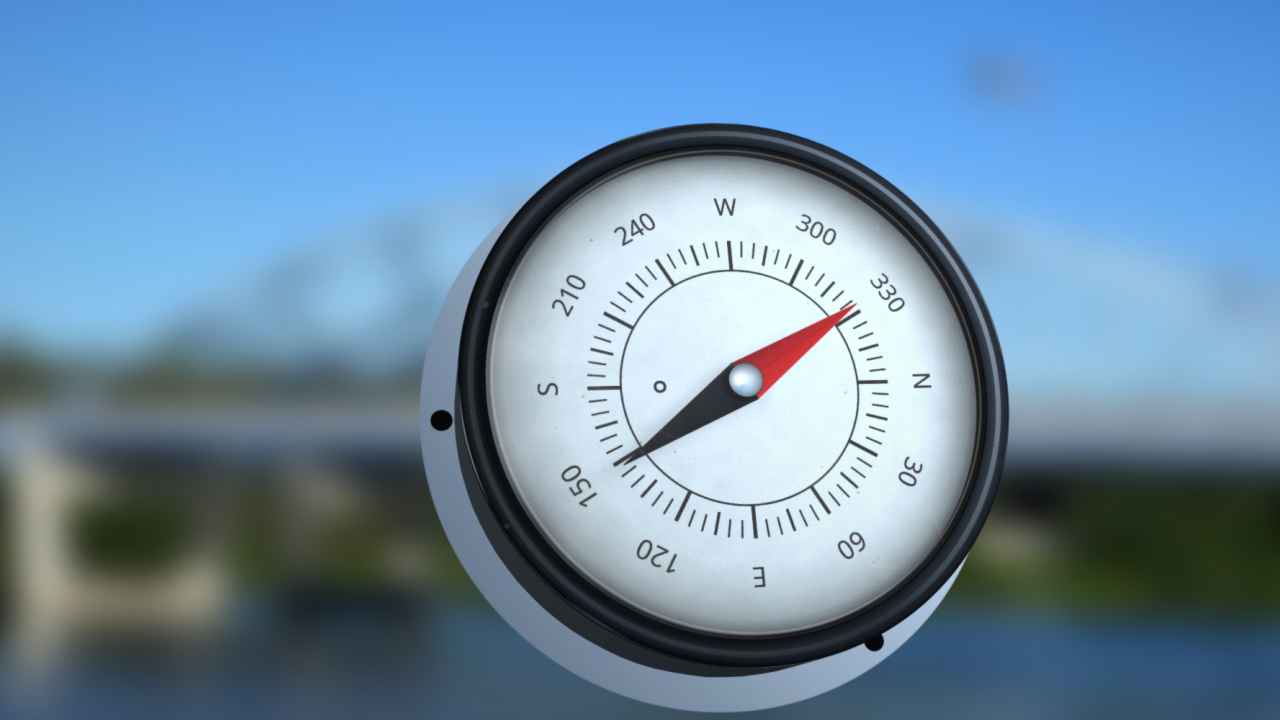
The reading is 327.5
